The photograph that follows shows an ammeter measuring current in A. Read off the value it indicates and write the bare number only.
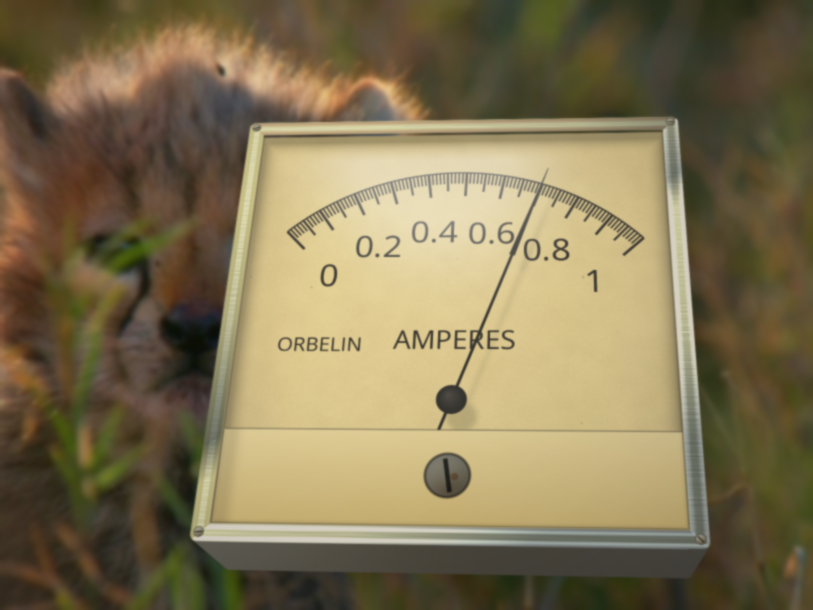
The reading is 0.7
